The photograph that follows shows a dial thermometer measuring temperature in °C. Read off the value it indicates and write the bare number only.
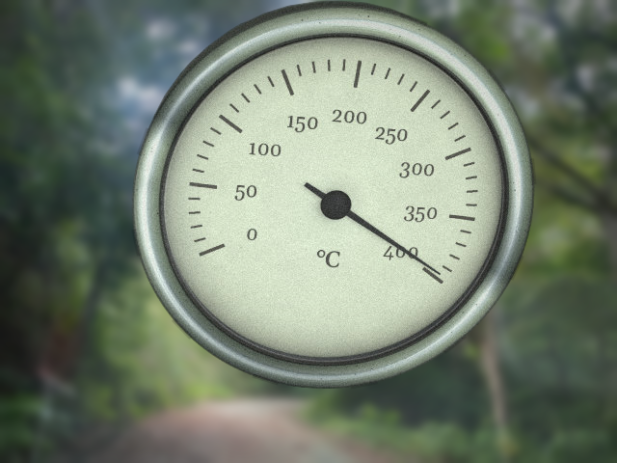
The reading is 395
